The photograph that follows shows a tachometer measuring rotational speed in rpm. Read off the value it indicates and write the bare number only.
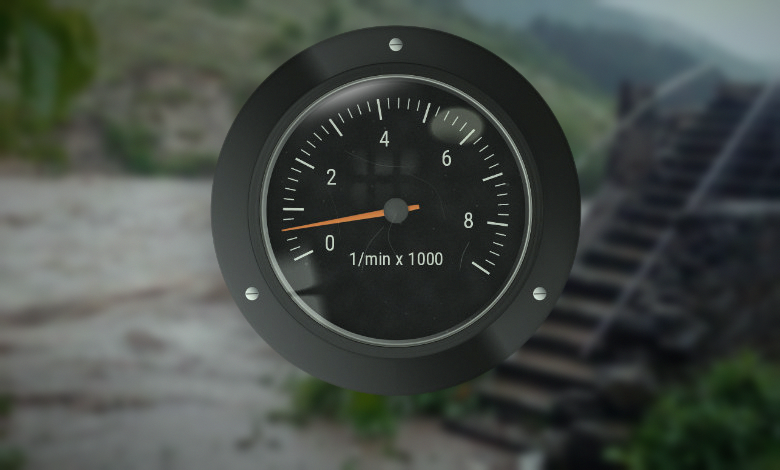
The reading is 600
